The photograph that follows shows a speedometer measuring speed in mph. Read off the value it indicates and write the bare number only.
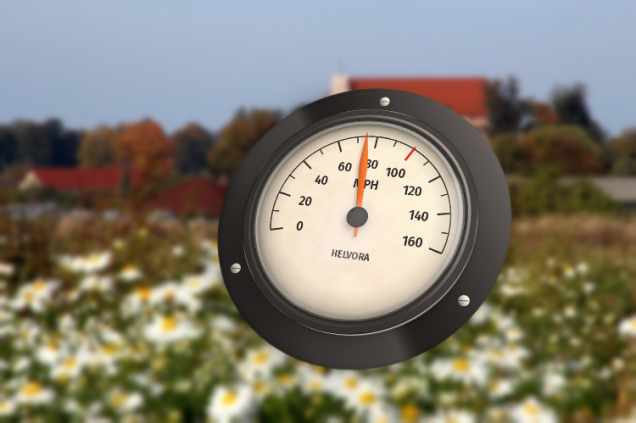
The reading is 75
